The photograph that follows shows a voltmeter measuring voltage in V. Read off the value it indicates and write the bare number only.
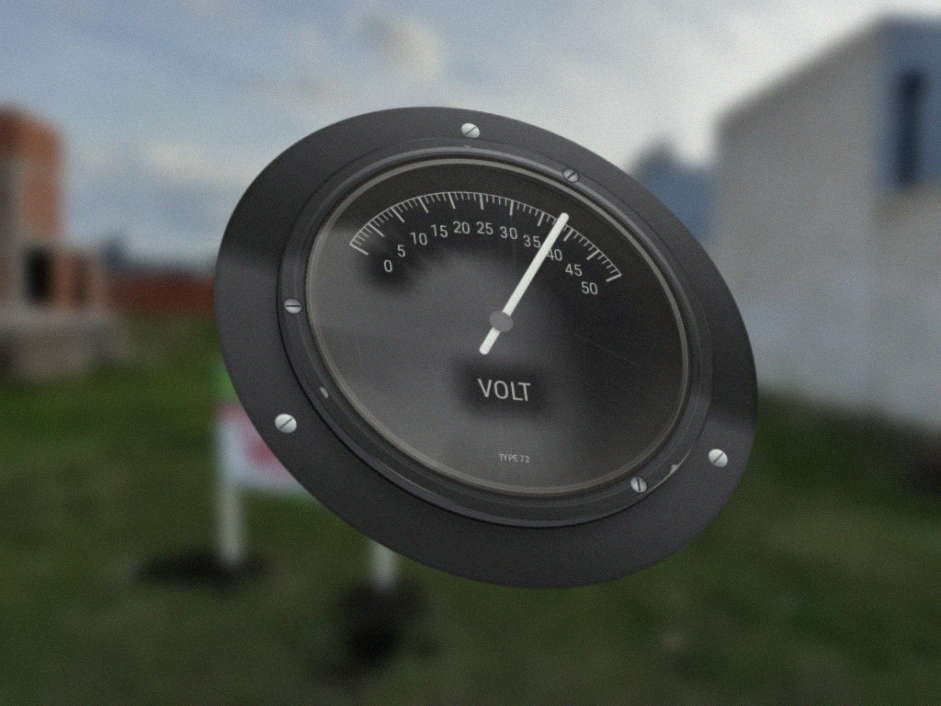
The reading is 38
